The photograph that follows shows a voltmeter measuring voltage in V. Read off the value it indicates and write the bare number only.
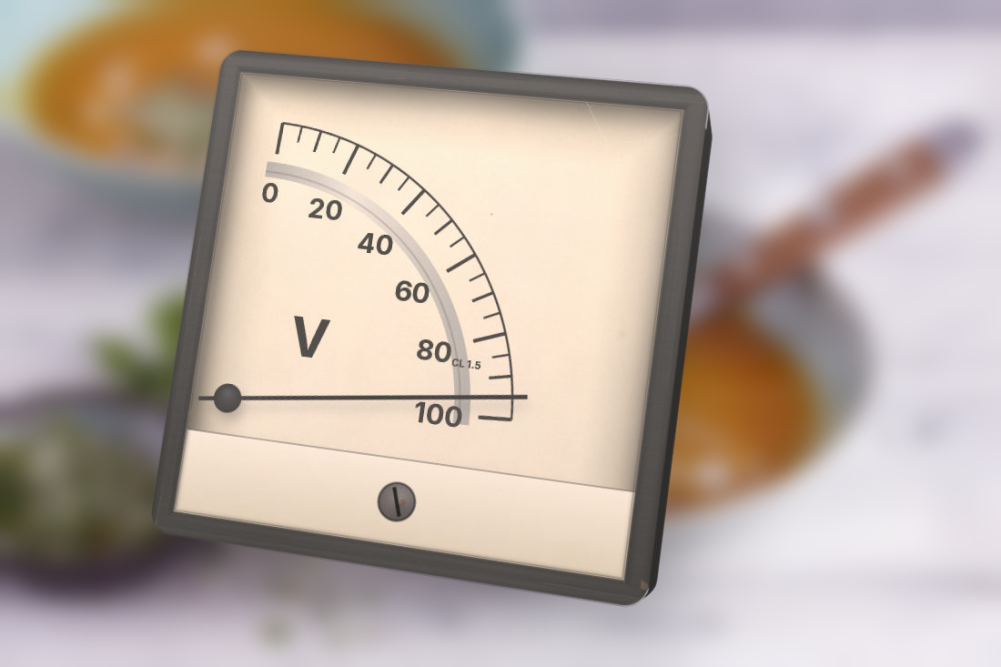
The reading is 95
